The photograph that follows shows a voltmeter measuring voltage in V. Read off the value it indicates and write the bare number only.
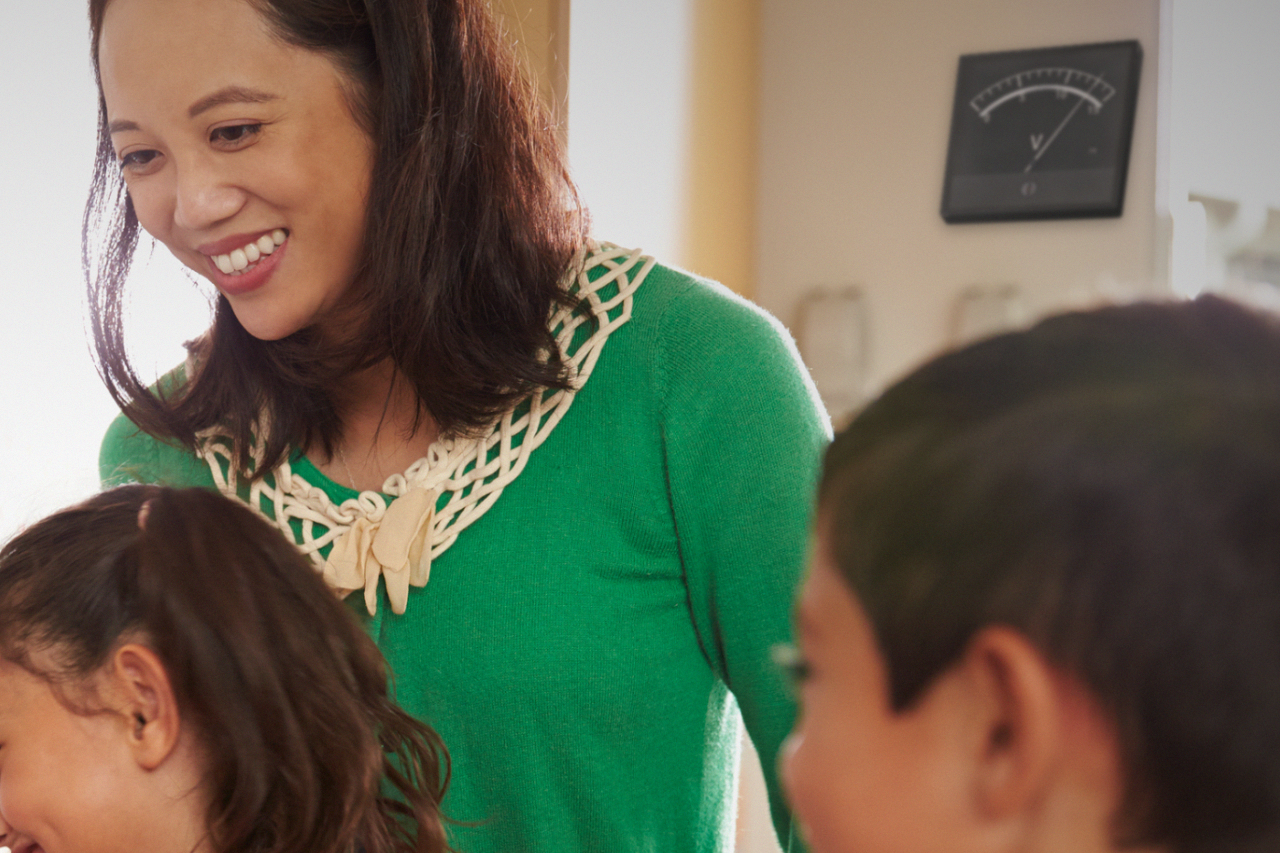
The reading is 13
